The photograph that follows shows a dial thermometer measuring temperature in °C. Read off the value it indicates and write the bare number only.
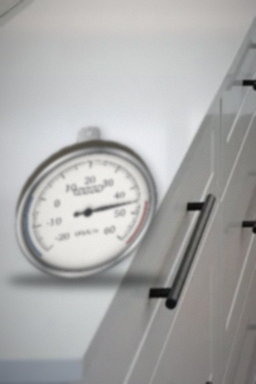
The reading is 45
